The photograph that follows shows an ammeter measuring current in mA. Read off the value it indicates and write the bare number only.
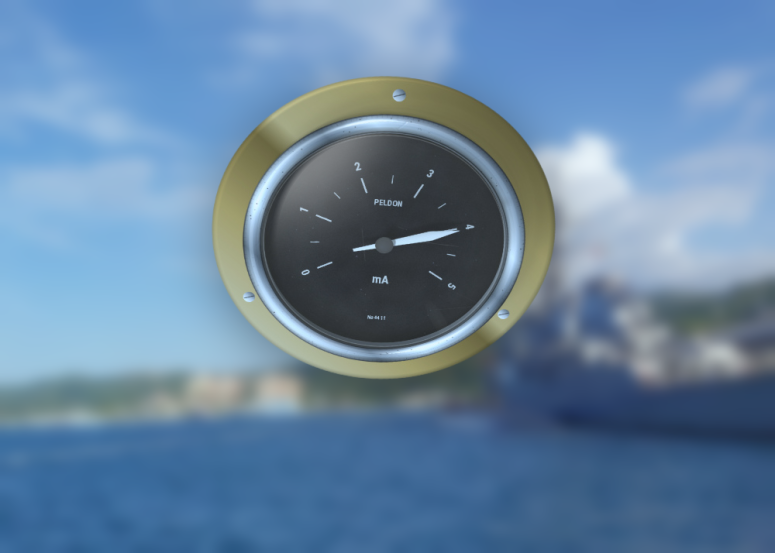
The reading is 4
